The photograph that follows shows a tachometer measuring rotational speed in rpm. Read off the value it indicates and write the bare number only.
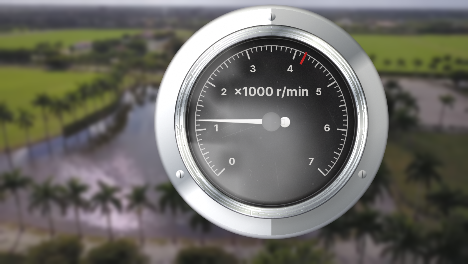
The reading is 1200
